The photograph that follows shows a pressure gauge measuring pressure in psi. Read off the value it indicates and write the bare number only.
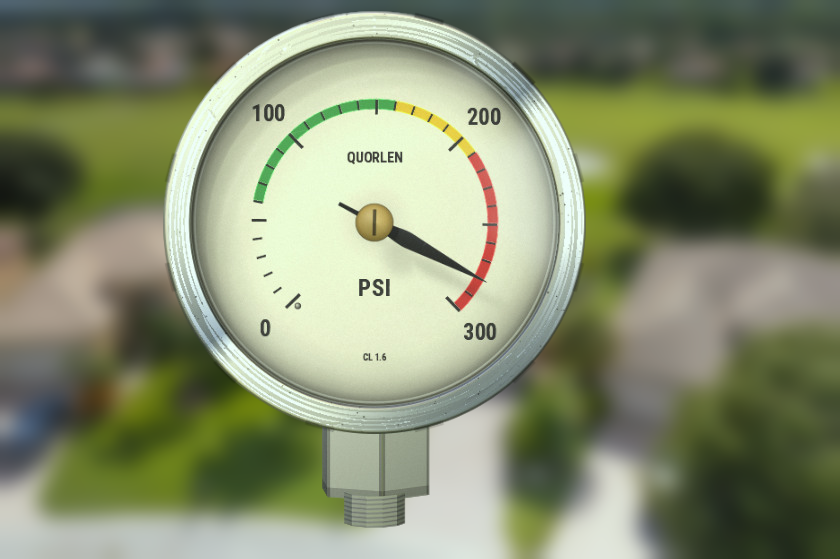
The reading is 280
